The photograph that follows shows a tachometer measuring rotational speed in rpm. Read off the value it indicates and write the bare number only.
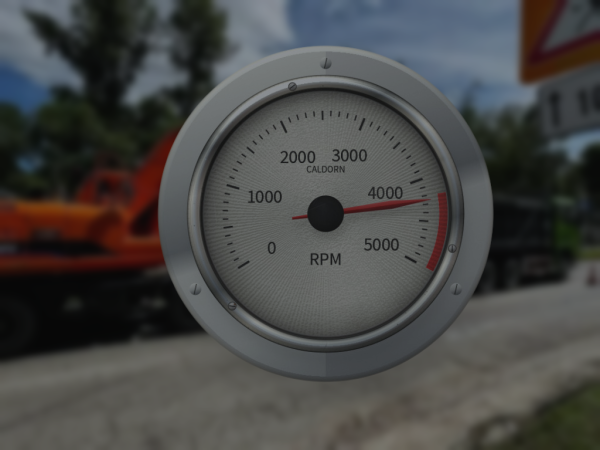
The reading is 4250
